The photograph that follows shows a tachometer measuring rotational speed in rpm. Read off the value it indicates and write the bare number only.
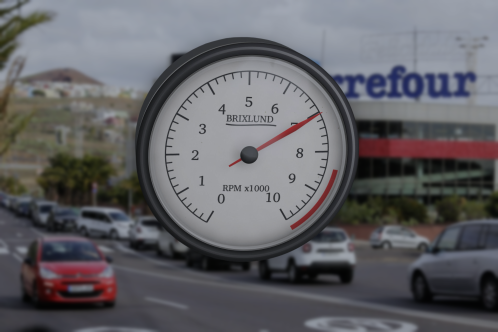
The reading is 7000
